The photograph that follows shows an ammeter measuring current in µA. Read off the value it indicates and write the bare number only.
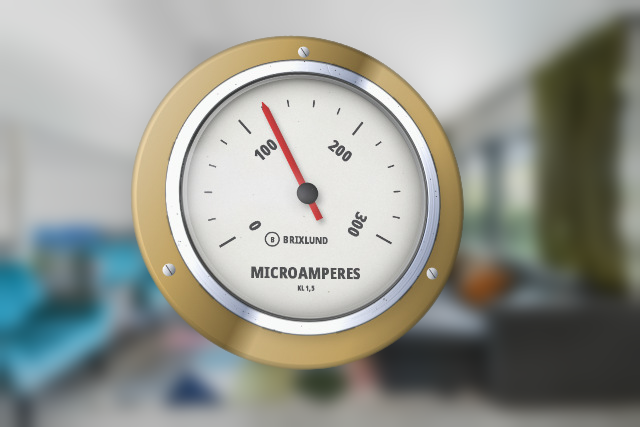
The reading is 120
